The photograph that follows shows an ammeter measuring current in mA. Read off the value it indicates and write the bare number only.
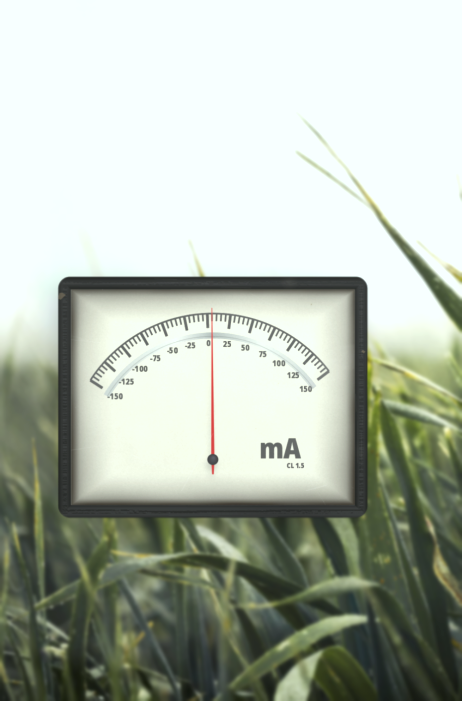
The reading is 5
